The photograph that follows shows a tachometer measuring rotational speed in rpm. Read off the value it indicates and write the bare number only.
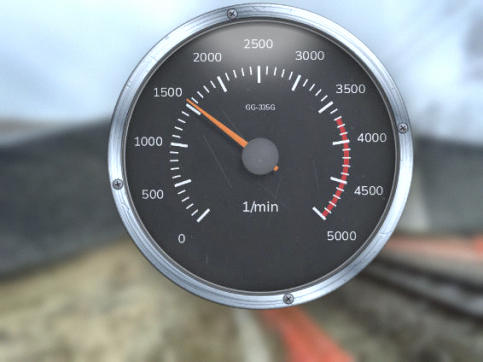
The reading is 1550
